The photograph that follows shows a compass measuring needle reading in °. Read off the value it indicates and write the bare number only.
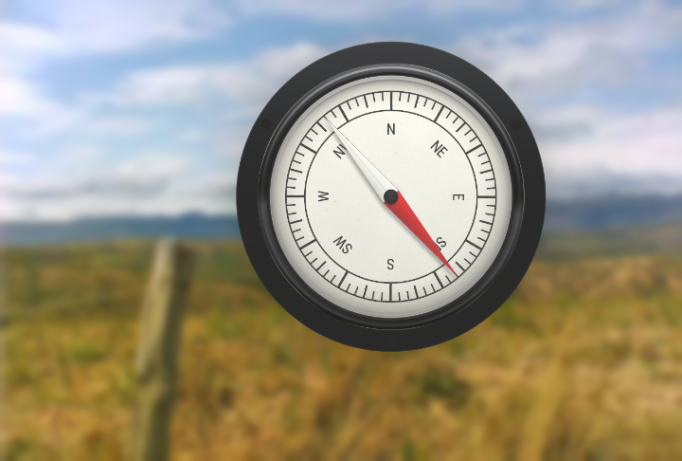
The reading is 140
